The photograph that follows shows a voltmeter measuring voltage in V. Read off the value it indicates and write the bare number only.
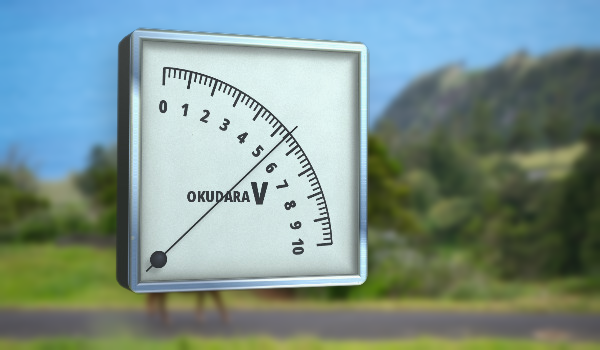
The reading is 5.4
